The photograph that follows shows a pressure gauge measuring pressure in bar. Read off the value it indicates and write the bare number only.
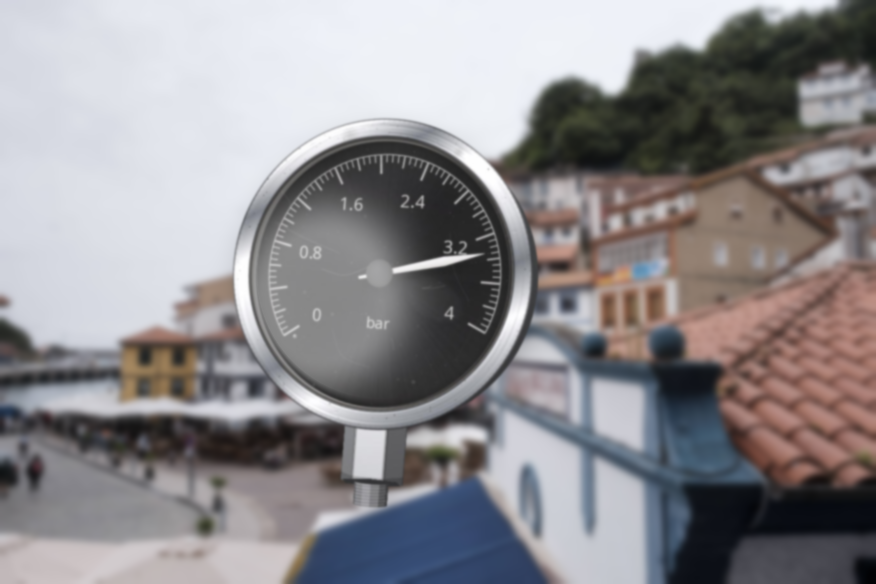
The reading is 3.35
